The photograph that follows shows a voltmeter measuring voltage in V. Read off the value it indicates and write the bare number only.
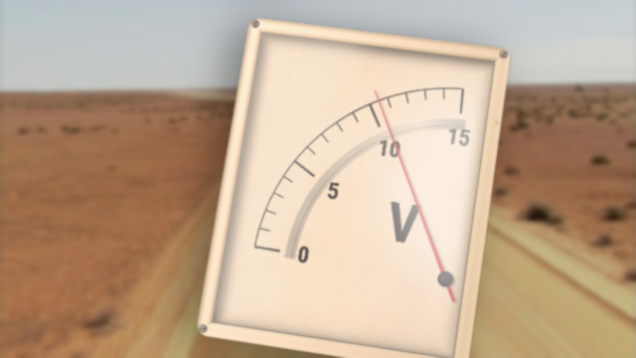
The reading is 10.5
